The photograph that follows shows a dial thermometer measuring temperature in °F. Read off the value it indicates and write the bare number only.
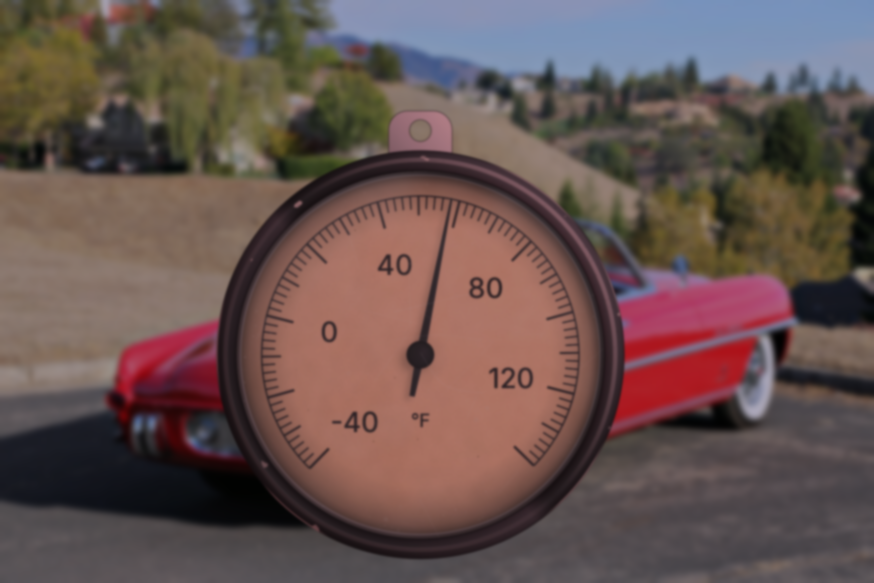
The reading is 58
